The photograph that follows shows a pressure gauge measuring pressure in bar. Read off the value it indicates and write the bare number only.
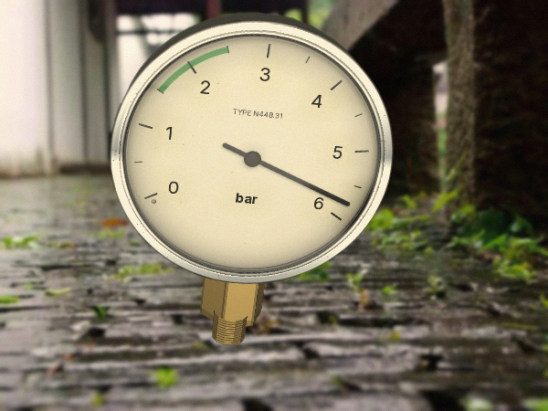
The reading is 5.75
